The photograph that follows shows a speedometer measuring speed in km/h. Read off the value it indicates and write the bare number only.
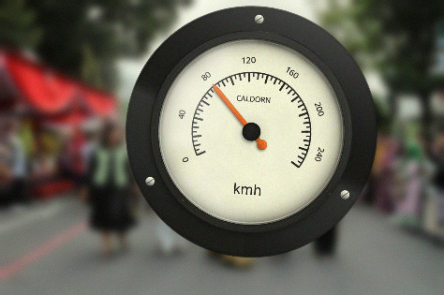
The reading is 80
